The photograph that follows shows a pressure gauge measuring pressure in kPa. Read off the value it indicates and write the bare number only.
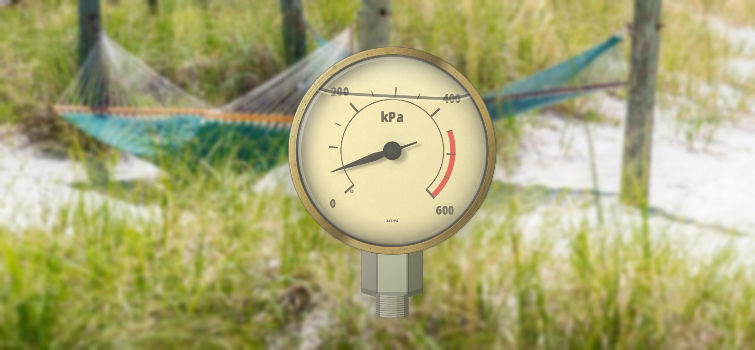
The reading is 50
